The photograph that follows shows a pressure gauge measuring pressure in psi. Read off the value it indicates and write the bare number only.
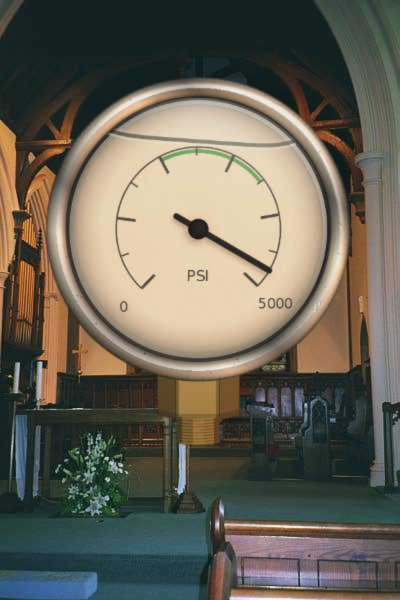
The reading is 4750
